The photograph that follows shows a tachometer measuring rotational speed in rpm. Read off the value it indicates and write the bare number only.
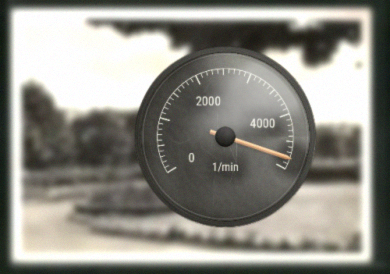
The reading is 4800
